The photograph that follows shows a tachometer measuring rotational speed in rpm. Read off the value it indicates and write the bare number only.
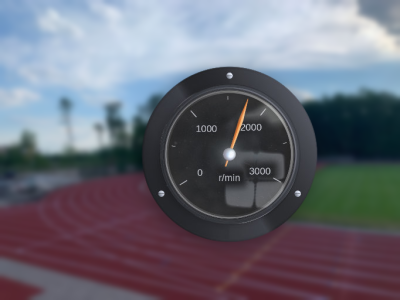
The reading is 1750
